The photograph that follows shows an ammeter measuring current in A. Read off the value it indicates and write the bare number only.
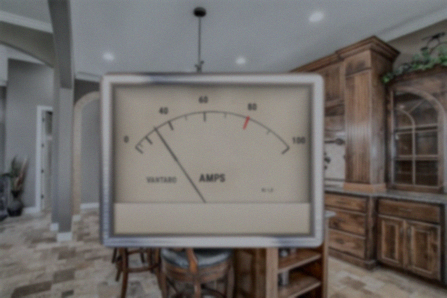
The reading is 30
